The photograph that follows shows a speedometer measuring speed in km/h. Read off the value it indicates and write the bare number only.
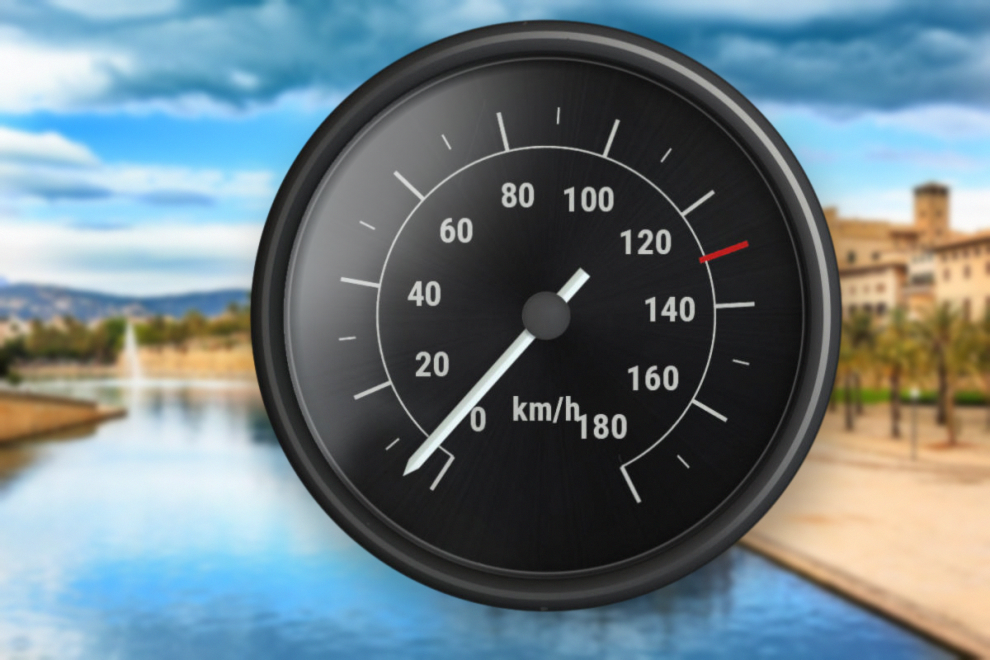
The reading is 5
